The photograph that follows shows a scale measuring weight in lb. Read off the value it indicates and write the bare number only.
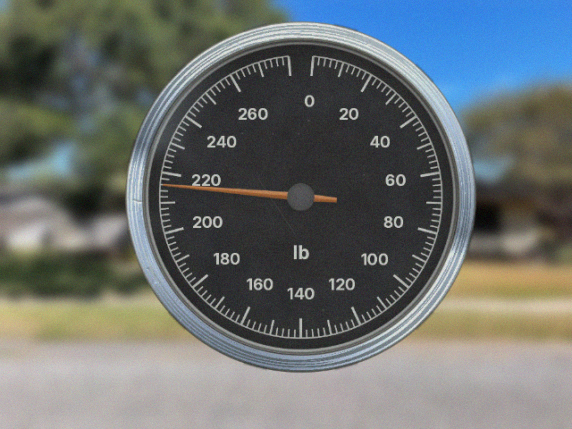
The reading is 216
